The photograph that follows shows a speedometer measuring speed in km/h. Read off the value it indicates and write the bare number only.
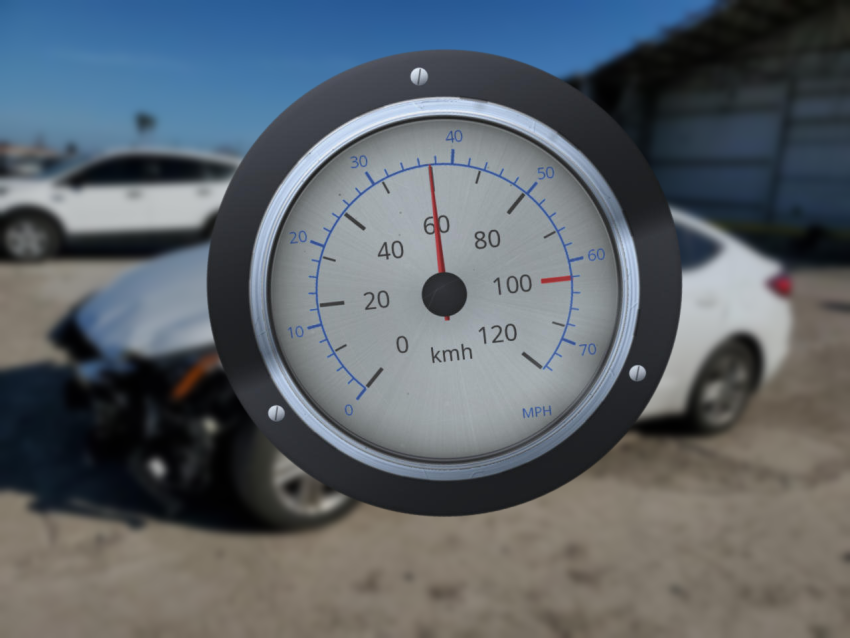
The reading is 60
